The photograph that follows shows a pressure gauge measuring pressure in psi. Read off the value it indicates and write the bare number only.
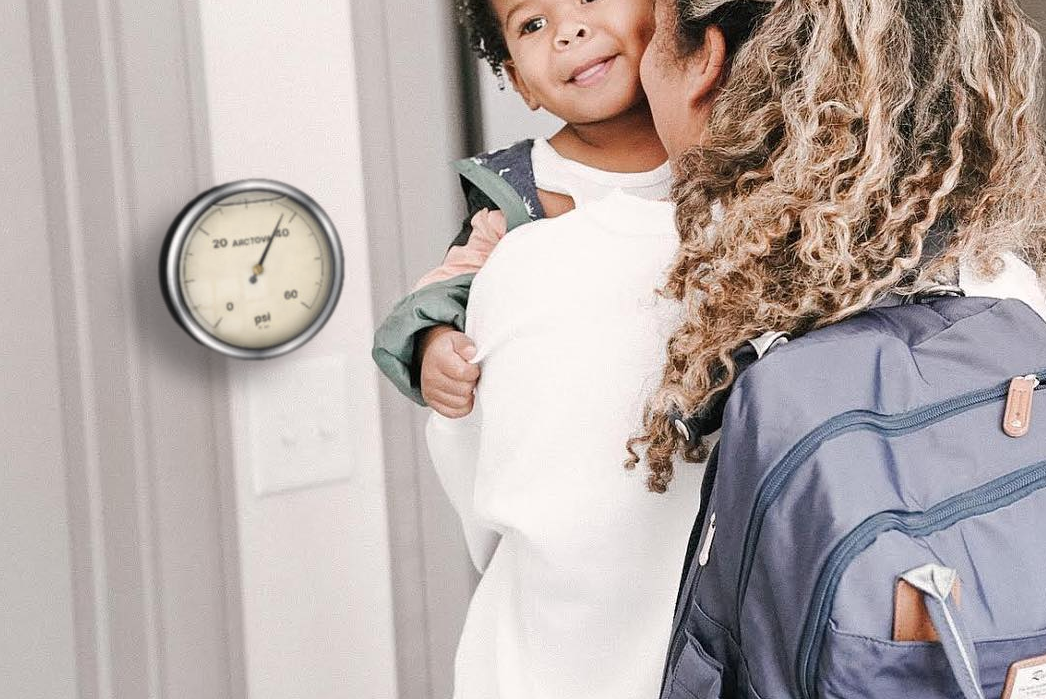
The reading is 37.5
